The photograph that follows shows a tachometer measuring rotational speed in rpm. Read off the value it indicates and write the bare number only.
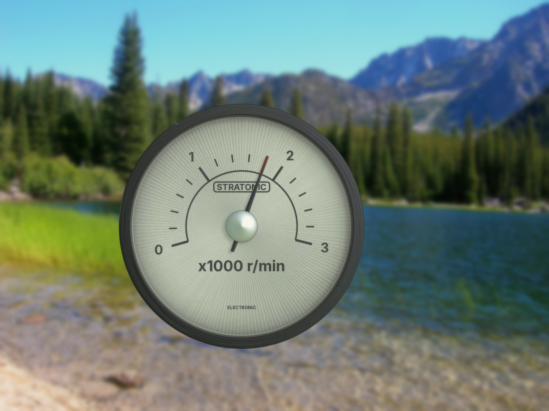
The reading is 1800
